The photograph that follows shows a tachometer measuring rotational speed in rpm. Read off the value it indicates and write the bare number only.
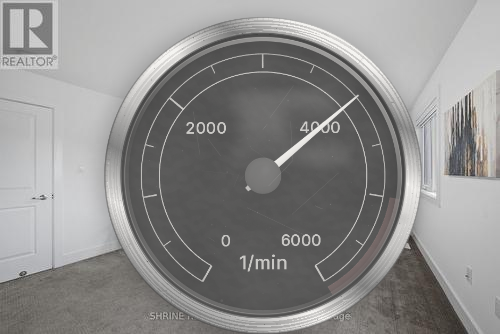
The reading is 4000
